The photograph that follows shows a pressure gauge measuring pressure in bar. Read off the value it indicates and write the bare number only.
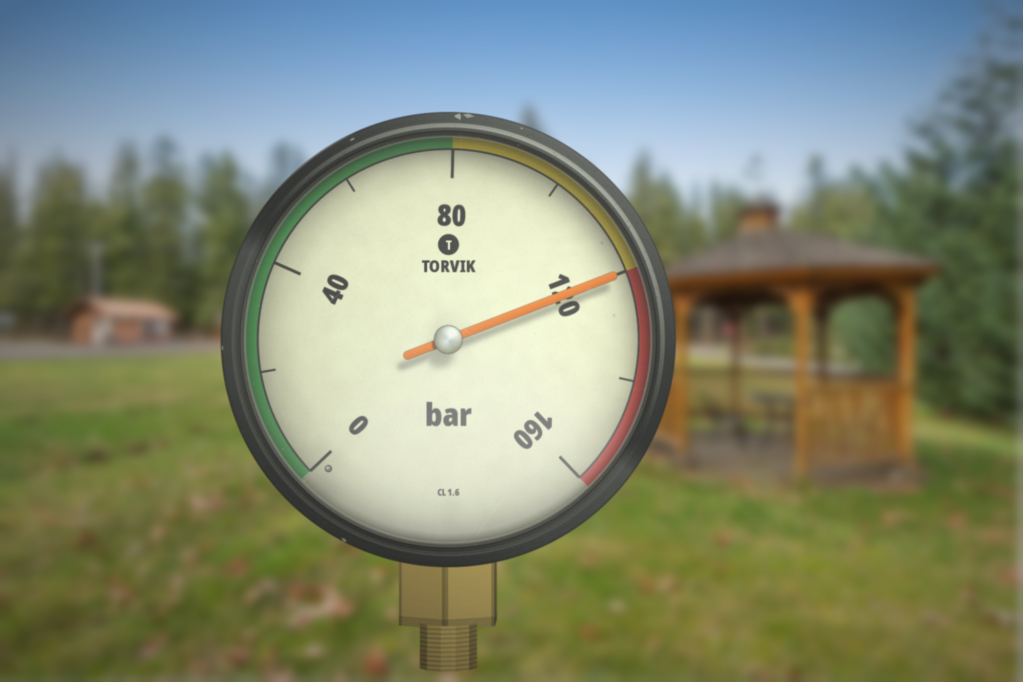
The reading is 120
